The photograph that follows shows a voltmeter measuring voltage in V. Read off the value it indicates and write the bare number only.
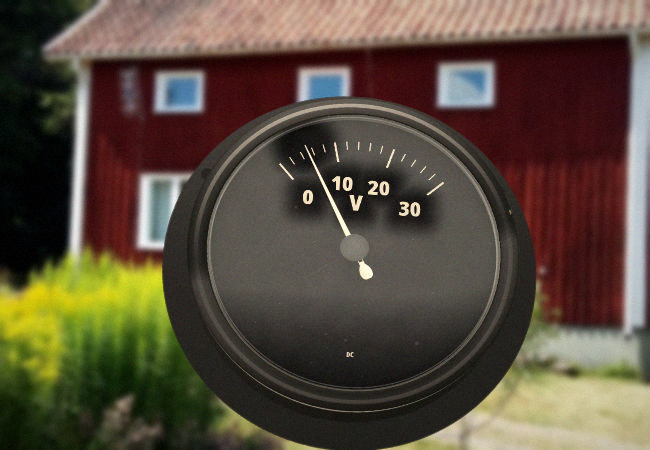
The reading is 5
